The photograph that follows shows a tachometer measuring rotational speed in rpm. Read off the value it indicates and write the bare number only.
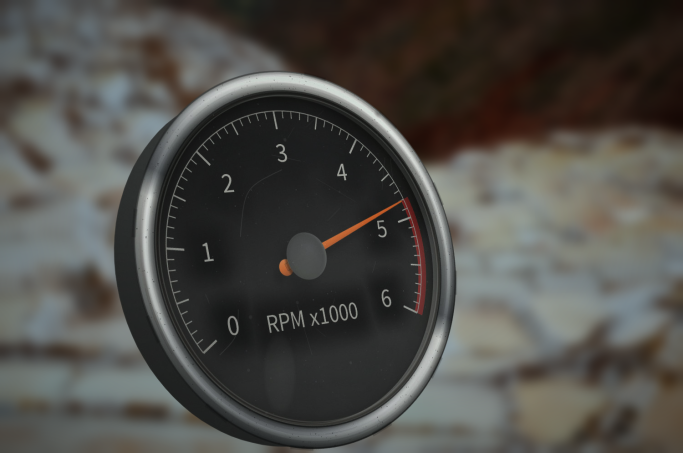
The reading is 4800
